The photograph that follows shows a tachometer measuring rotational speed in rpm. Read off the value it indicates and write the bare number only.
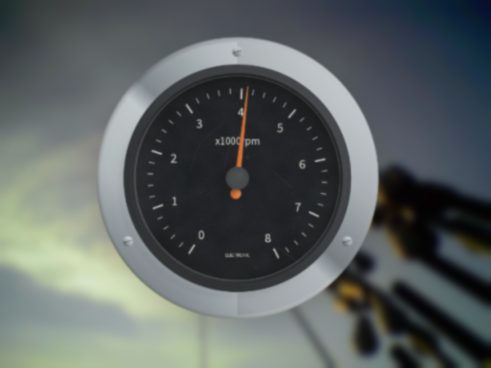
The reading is 4100
